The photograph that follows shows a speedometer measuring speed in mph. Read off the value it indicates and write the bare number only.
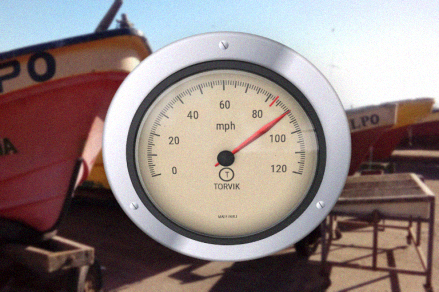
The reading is 90
